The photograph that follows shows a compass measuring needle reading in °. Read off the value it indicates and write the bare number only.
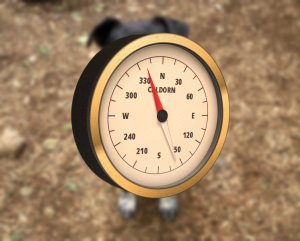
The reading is 337.5
